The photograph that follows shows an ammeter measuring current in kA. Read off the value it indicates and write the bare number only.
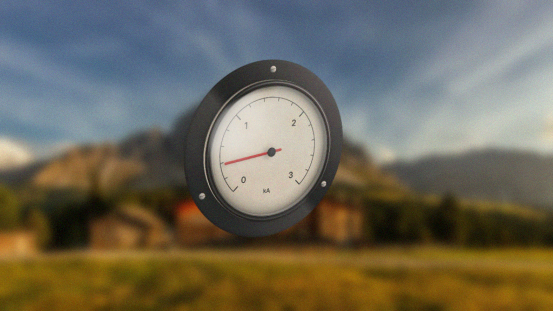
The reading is 0.4
